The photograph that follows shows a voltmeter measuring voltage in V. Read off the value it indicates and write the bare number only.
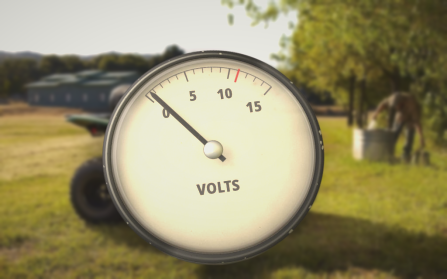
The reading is 0.5
